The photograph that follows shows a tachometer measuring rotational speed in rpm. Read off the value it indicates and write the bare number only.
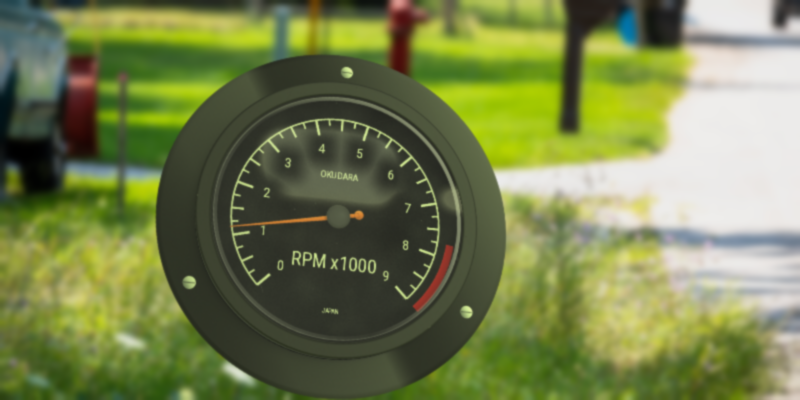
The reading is 1125
